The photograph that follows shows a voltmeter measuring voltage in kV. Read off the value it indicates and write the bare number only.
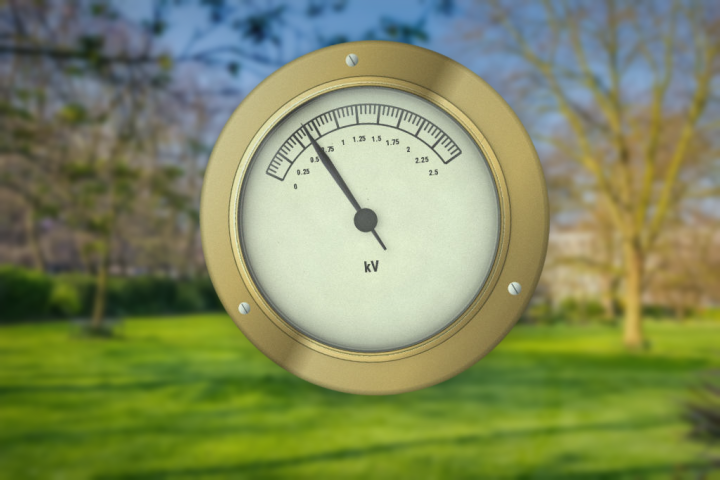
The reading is 0.65
